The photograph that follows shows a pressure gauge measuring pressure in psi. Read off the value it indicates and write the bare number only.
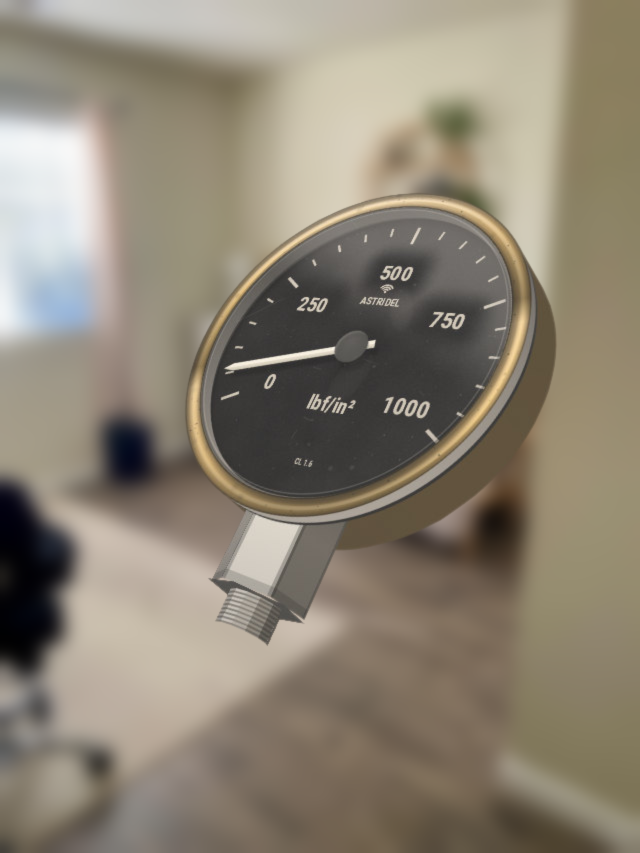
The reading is 50
